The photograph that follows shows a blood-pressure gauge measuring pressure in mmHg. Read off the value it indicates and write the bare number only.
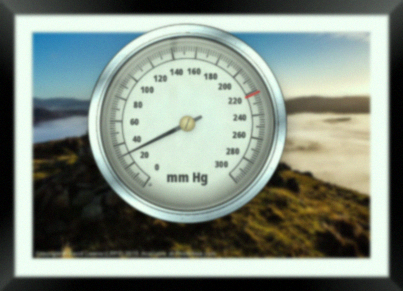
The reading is 30
